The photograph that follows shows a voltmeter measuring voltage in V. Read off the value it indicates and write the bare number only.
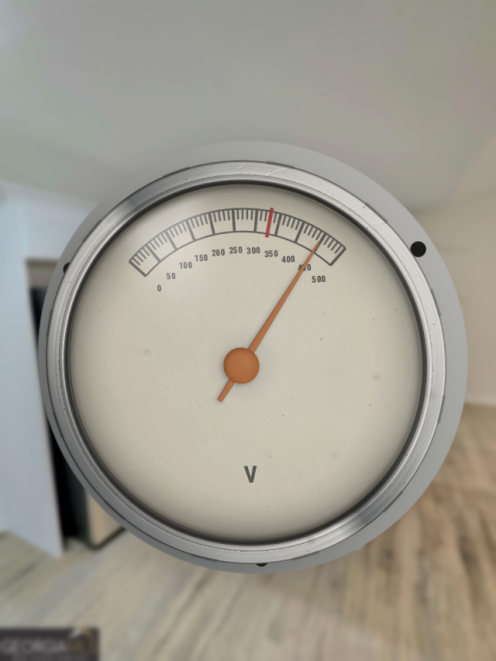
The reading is 450
